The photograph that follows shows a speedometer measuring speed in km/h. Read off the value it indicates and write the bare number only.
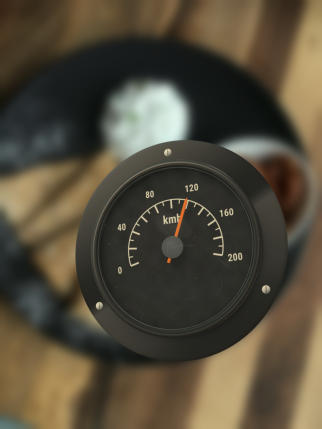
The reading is 120
